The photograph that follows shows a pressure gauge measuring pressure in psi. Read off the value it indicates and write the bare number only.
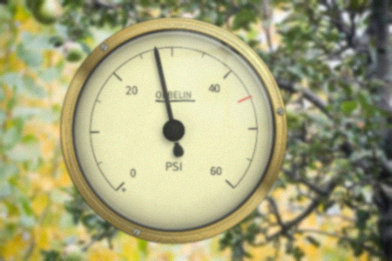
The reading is 27.5
